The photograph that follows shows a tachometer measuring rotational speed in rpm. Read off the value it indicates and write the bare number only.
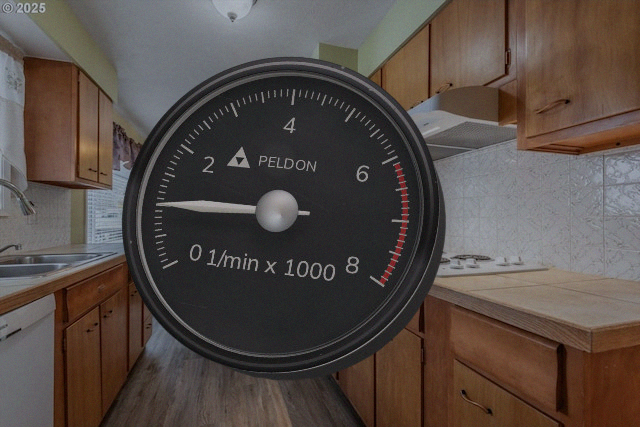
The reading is 1000
